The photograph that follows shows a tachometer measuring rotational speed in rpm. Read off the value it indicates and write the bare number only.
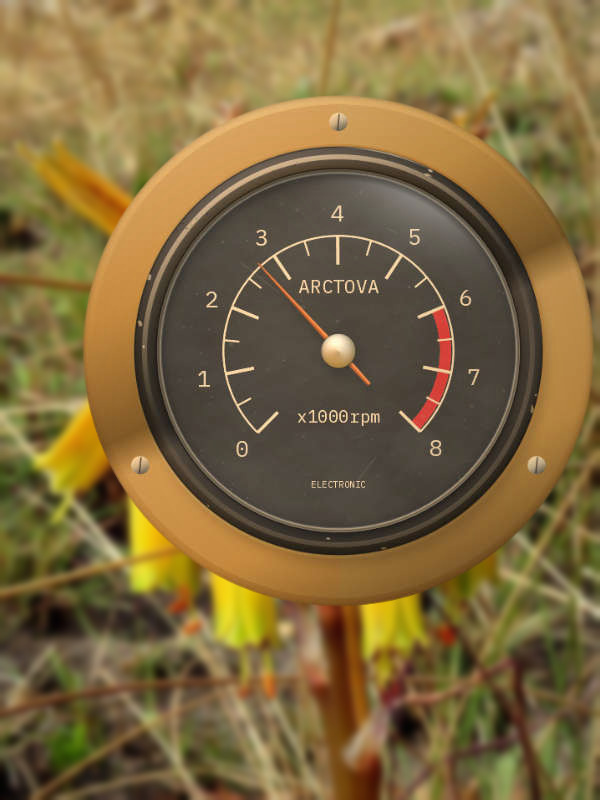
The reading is 2750
